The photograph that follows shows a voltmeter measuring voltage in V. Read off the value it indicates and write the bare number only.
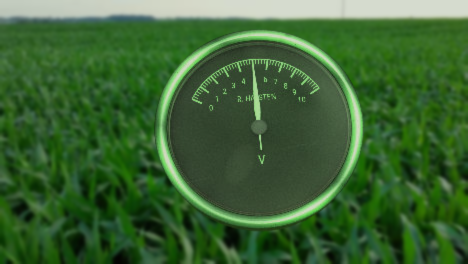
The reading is 5
